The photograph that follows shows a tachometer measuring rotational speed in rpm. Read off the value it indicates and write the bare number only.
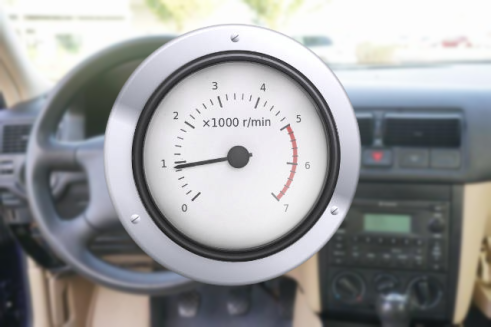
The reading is 900
